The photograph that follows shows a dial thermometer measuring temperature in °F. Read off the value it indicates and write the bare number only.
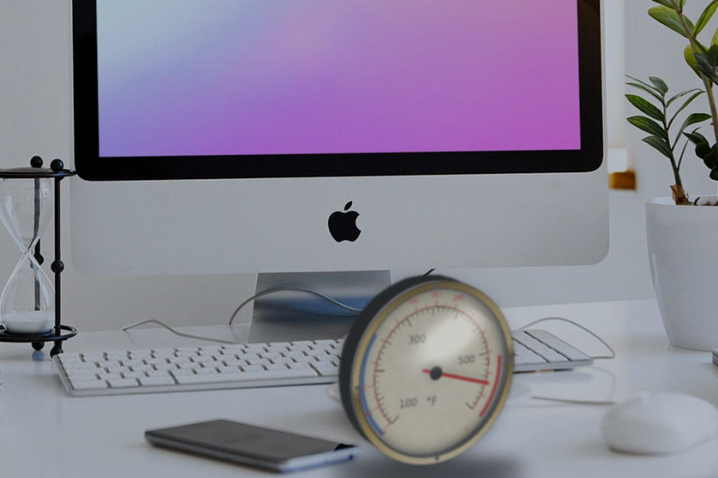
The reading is 550
